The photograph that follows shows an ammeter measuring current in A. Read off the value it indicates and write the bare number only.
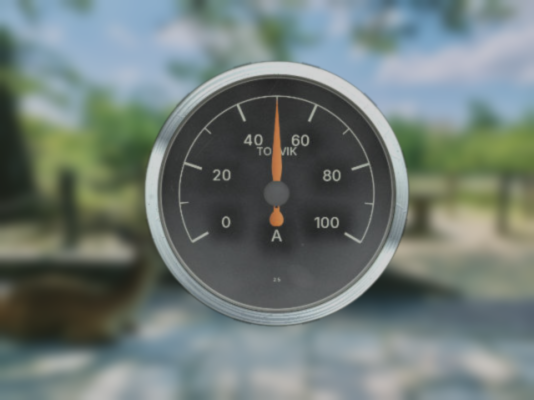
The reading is 50
